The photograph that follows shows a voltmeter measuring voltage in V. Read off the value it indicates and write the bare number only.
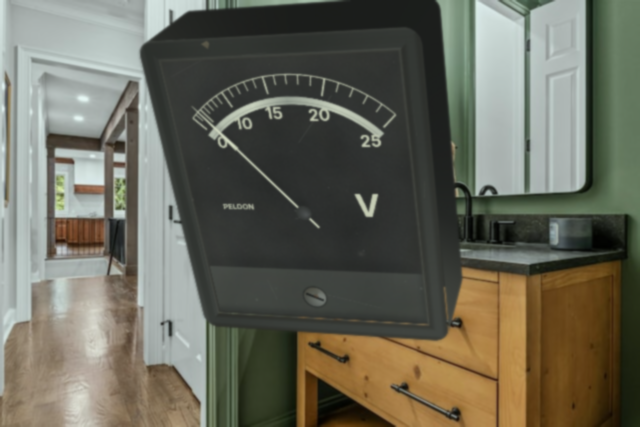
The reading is 5
